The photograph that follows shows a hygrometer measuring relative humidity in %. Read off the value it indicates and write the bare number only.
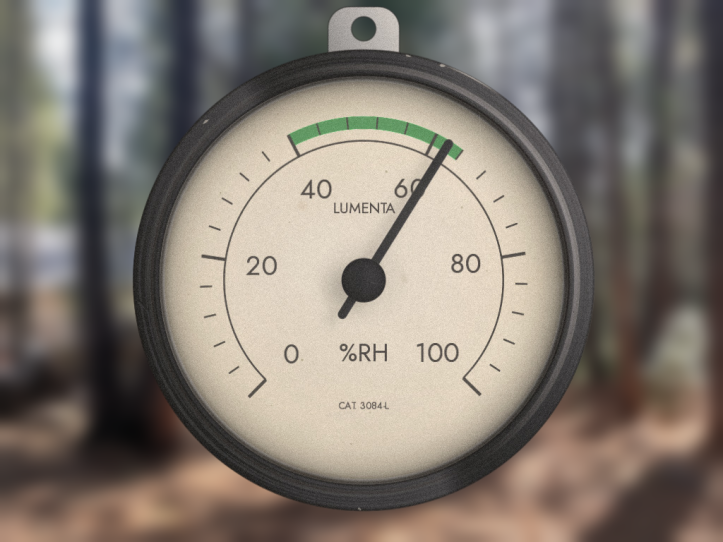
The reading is 62
